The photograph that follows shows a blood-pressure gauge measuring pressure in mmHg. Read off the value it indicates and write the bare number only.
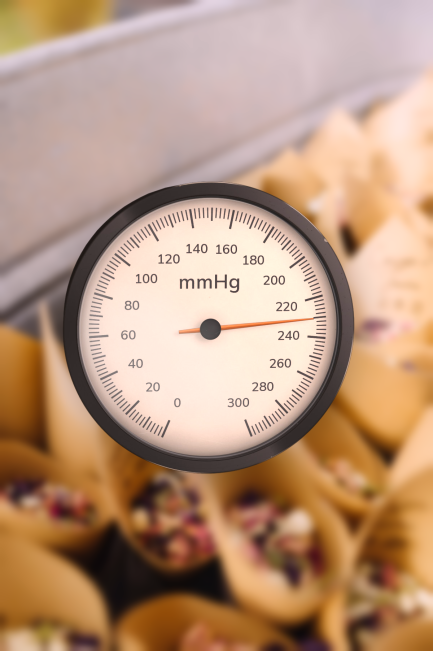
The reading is 230
